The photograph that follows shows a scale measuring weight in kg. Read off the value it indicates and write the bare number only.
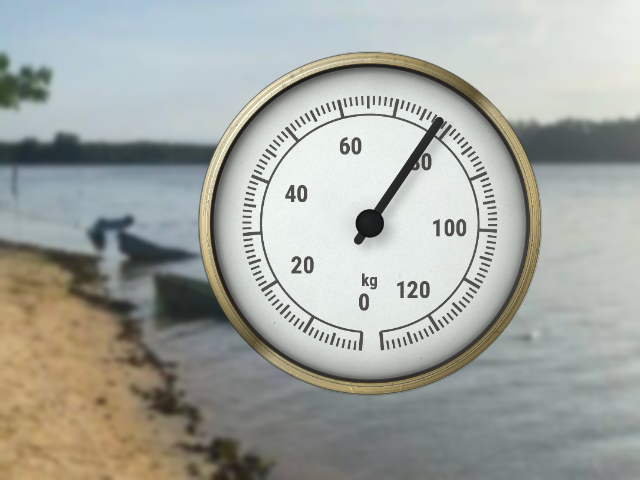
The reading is 78
